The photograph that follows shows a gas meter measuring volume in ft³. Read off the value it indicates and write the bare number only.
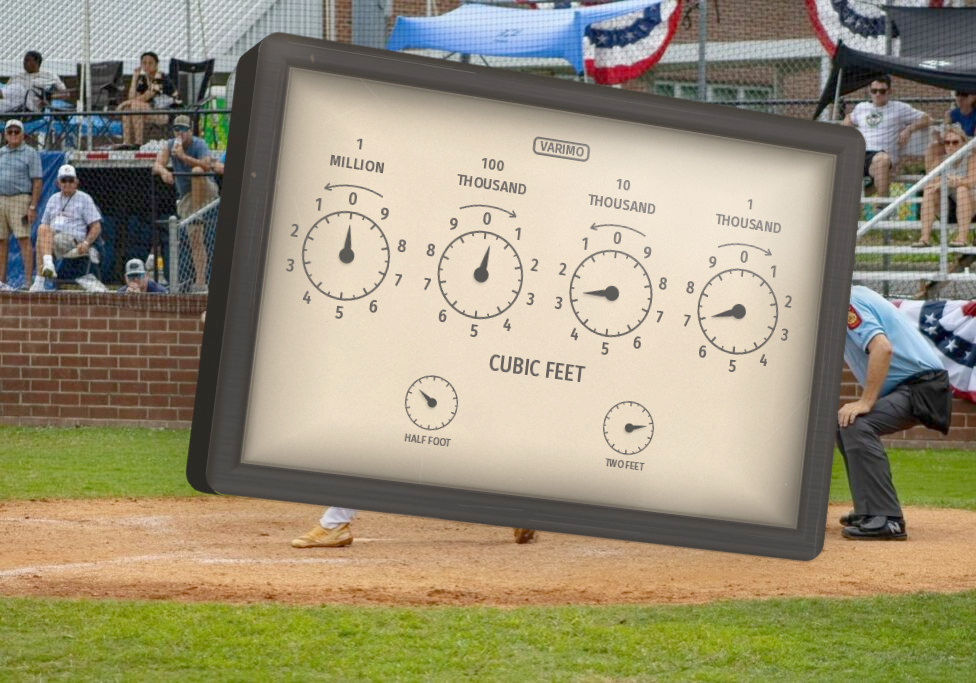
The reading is 2700
